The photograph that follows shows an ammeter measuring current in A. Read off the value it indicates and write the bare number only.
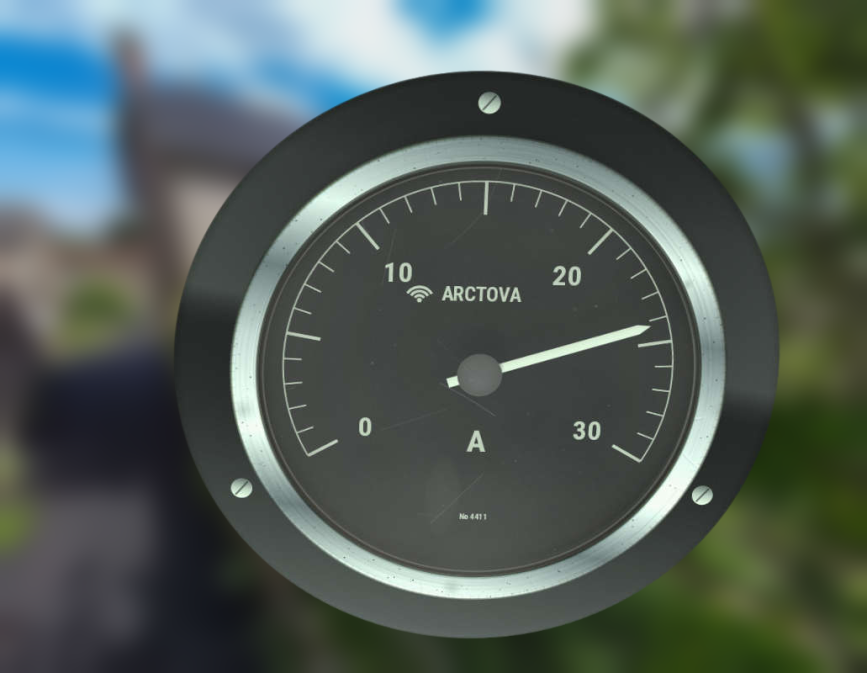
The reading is 24
